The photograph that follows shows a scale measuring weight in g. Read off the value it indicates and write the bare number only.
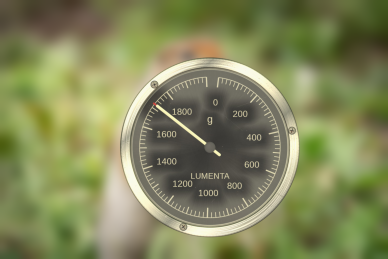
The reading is 1720
